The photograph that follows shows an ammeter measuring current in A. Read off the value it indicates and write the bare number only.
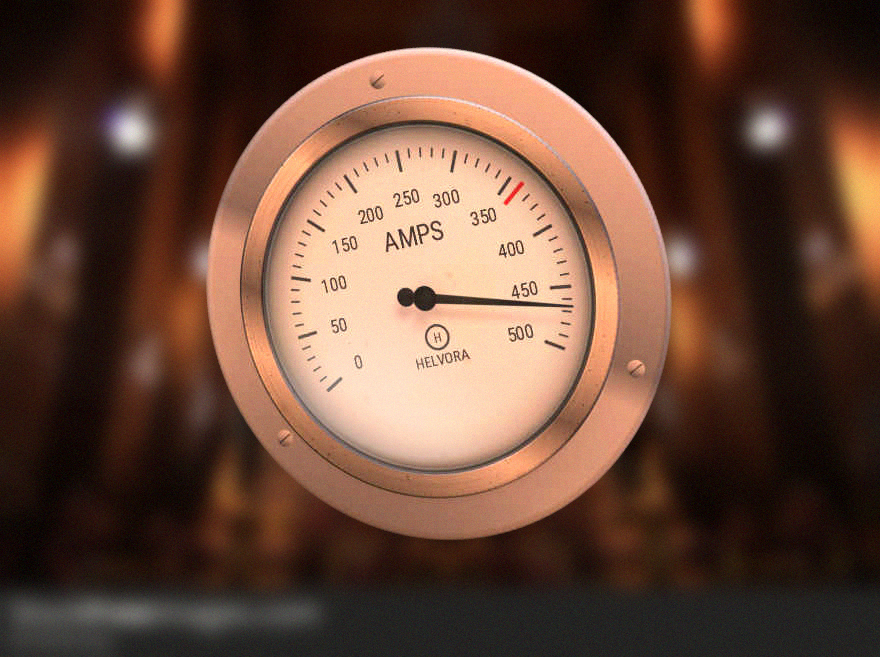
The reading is 465
